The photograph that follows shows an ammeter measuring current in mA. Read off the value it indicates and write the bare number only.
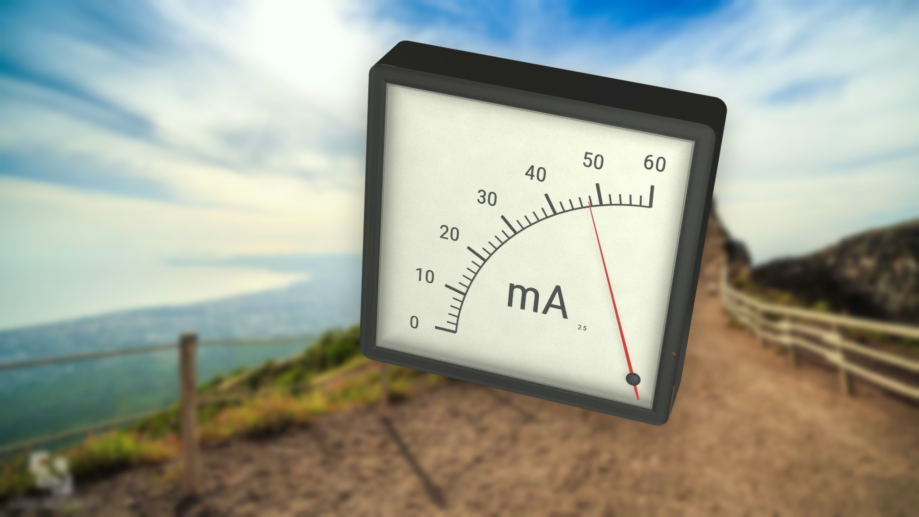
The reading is 48
